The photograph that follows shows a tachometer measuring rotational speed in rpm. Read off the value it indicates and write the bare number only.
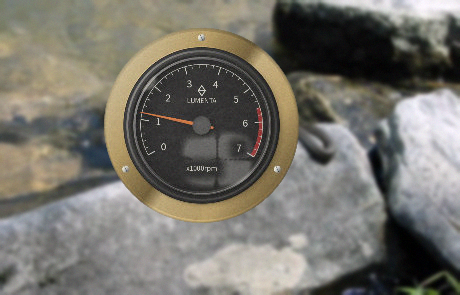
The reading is 1200
